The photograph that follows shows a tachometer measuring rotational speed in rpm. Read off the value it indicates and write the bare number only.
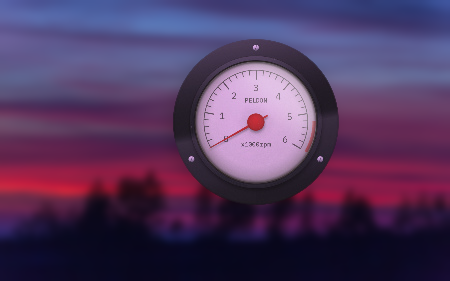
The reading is 0
